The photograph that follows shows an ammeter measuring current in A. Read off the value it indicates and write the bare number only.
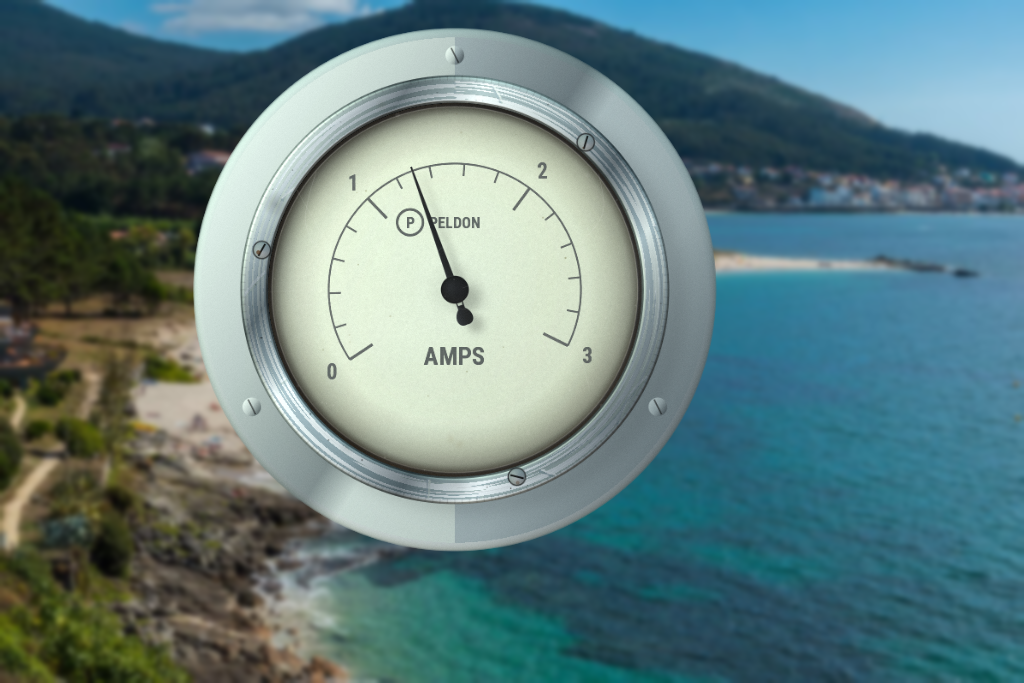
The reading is 1.3
